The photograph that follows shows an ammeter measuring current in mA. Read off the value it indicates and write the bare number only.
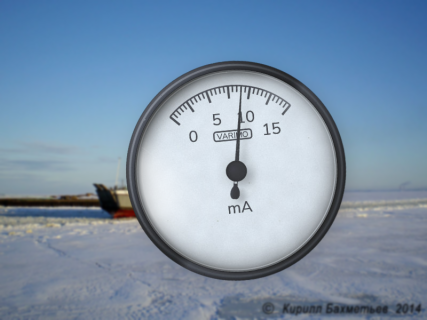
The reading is 9
